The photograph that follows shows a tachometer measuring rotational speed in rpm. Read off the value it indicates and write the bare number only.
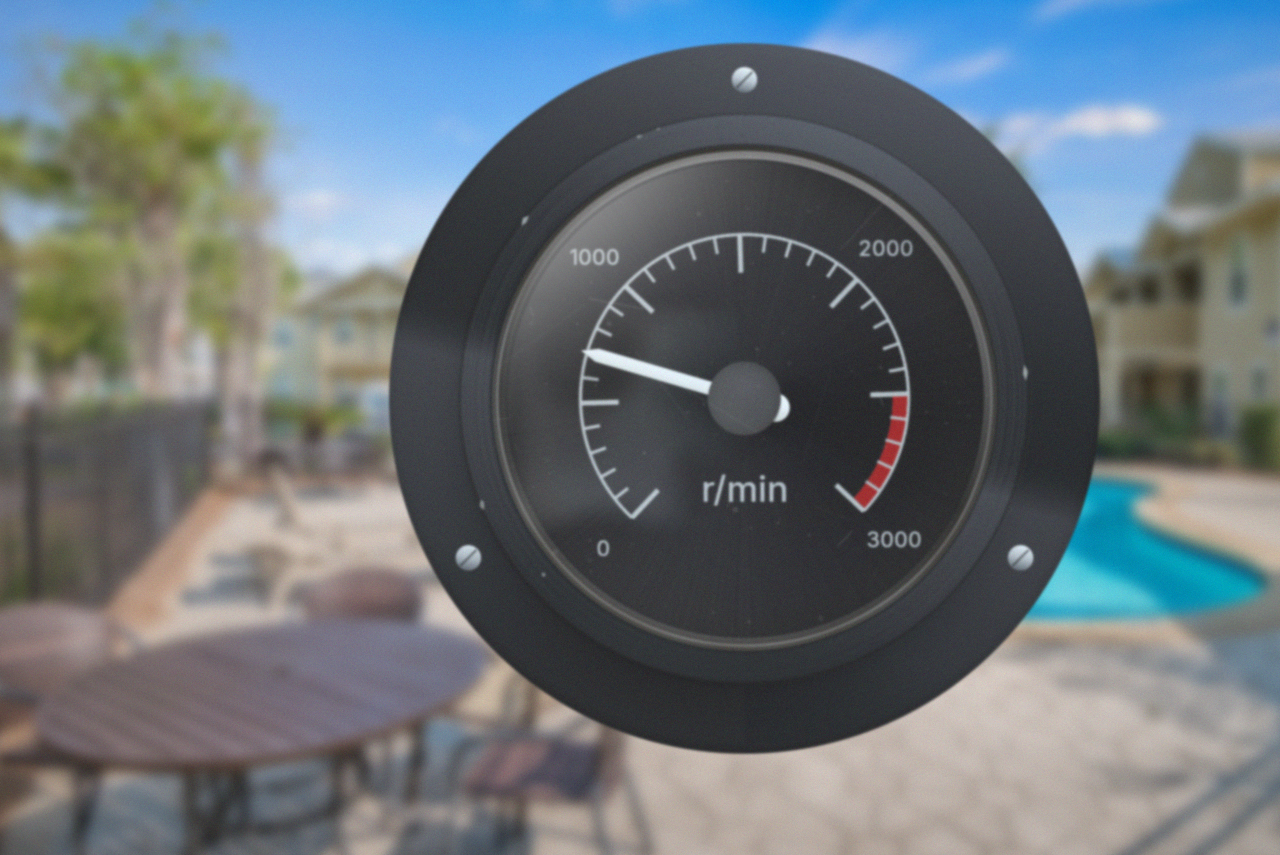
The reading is 700
